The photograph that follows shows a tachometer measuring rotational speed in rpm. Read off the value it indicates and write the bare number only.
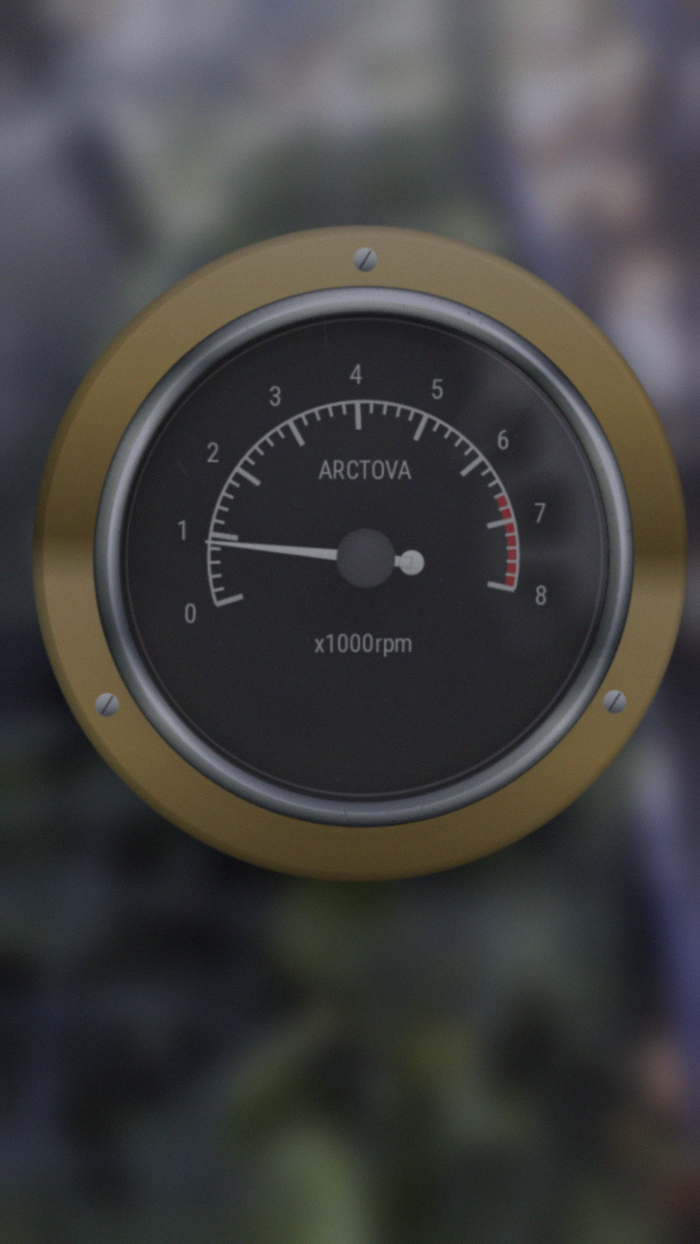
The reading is 900
